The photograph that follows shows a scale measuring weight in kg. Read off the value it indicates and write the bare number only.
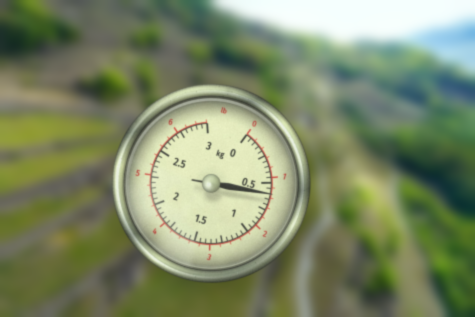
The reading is 0.6
